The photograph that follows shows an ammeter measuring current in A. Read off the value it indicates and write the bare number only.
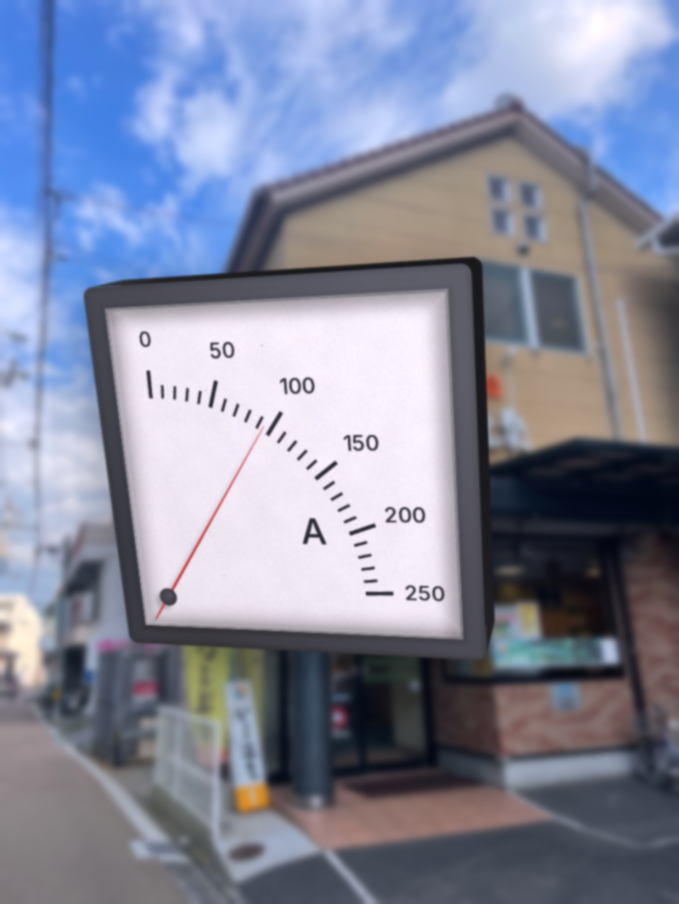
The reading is 95
